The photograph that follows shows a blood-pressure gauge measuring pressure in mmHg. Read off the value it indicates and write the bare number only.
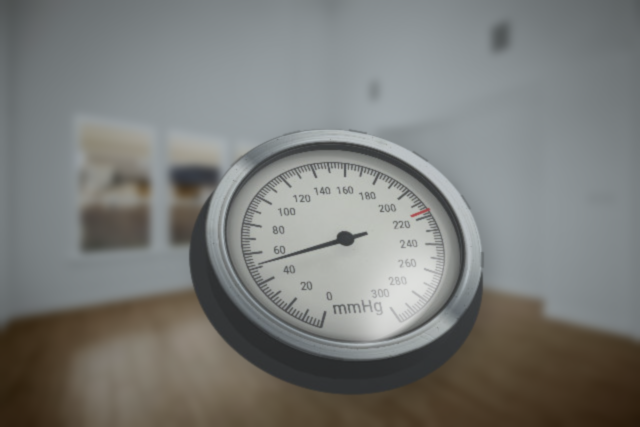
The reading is 50
